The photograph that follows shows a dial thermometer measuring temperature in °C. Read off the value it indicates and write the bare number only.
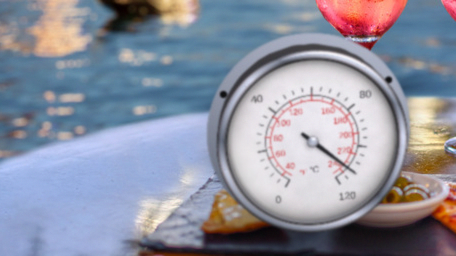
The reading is 112
